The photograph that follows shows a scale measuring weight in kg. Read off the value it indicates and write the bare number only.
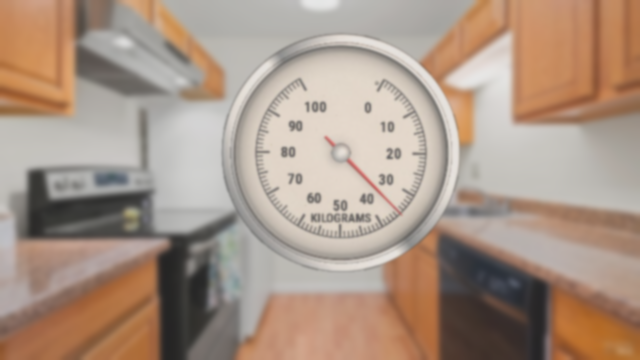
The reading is 35
